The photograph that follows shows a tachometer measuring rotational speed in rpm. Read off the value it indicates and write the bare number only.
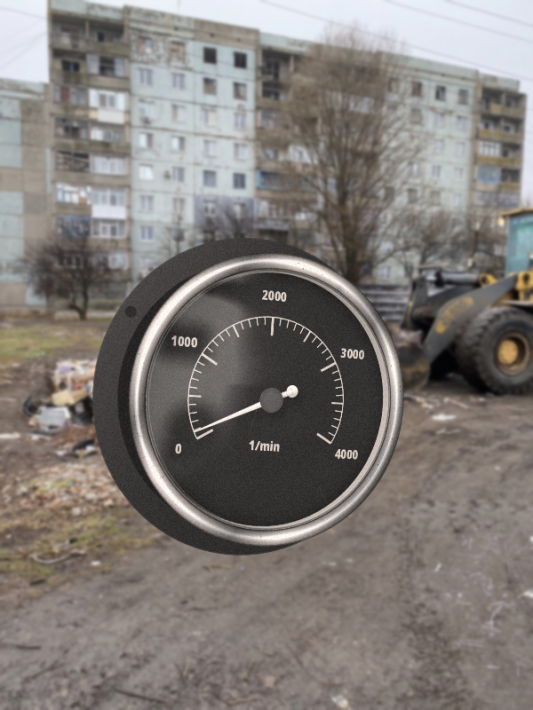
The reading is 100
